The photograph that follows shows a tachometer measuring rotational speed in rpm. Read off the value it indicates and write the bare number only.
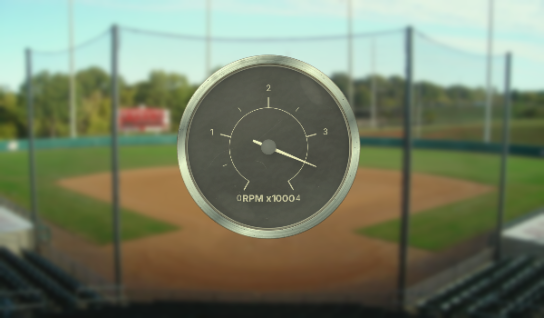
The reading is 3500
